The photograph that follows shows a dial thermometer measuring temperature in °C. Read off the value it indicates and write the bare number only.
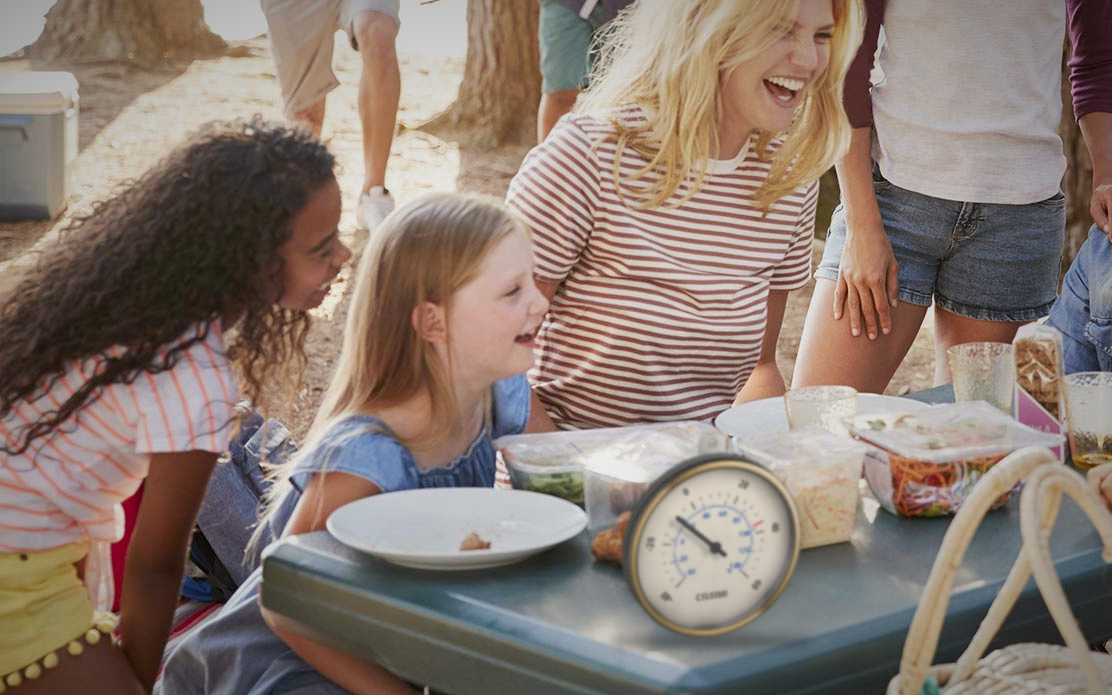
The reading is -8
